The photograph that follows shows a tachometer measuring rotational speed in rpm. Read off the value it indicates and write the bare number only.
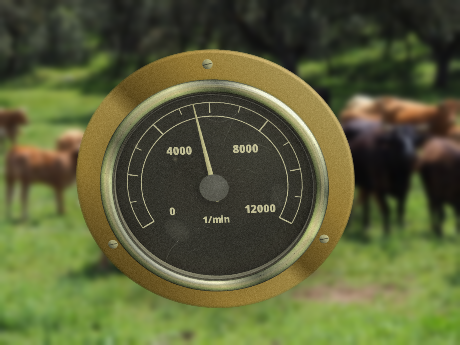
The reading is 5500
